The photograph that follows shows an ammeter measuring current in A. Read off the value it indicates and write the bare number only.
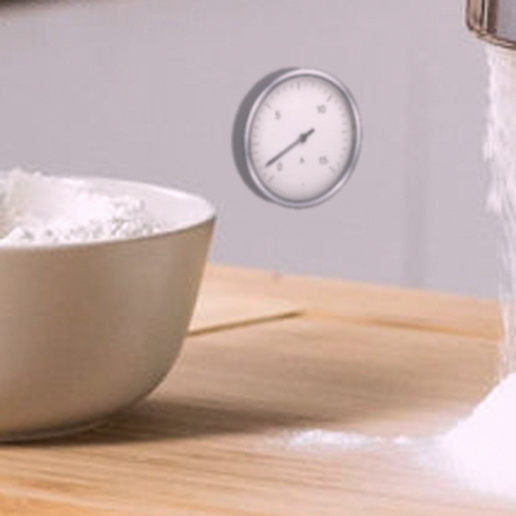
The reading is 1
